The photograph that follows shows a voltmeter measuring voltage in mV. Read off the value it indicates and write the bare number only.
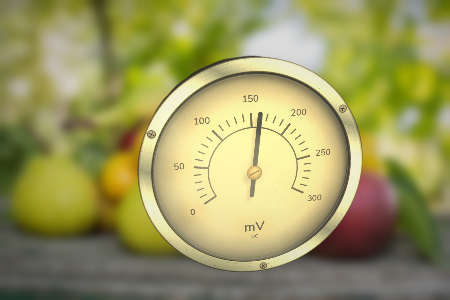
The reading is 160
